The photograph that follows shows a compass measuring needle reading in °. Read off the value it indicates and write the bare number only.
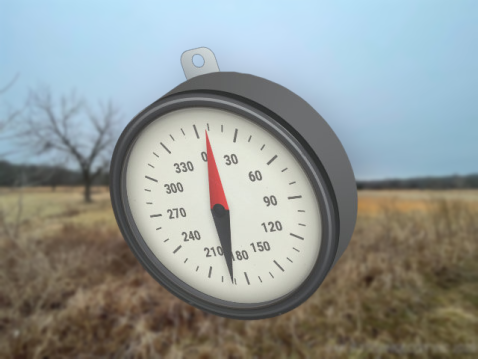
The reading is 10
